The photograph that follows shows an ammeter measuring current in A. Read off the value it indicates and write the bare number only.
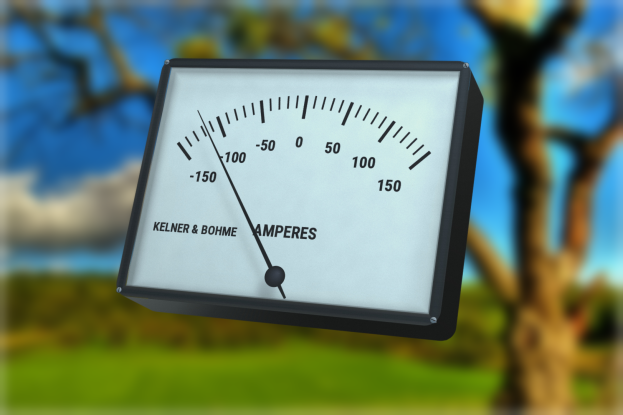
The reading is -115
